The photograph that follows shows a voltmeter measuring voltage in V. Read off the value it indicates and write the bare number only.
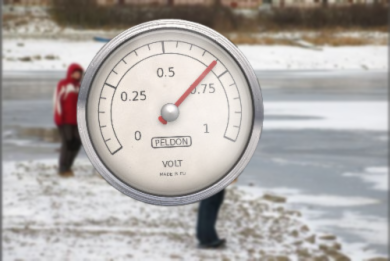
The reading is 0.7
